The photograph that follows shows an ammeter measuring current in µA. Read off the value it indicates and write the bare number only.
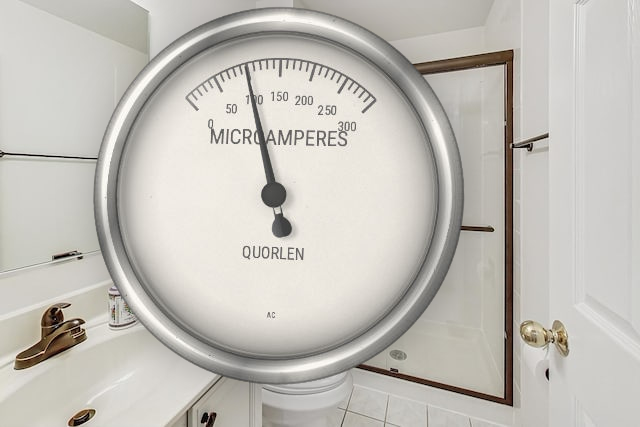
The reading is 100
